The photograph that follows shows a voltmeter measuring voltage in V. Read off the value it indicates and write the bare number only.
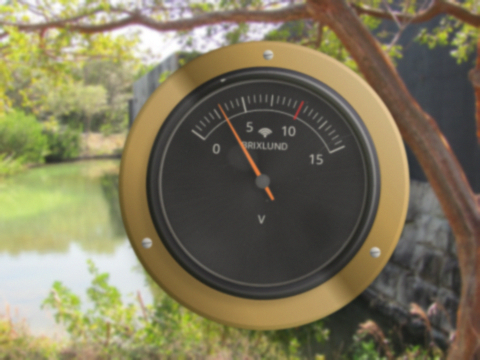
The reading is 3
